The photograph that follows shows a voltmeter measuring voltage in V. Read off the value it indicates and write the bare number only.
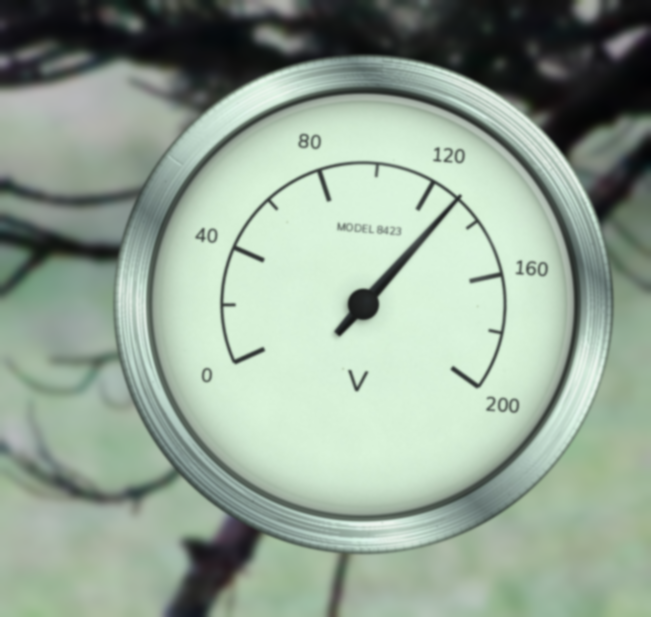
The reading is 130
